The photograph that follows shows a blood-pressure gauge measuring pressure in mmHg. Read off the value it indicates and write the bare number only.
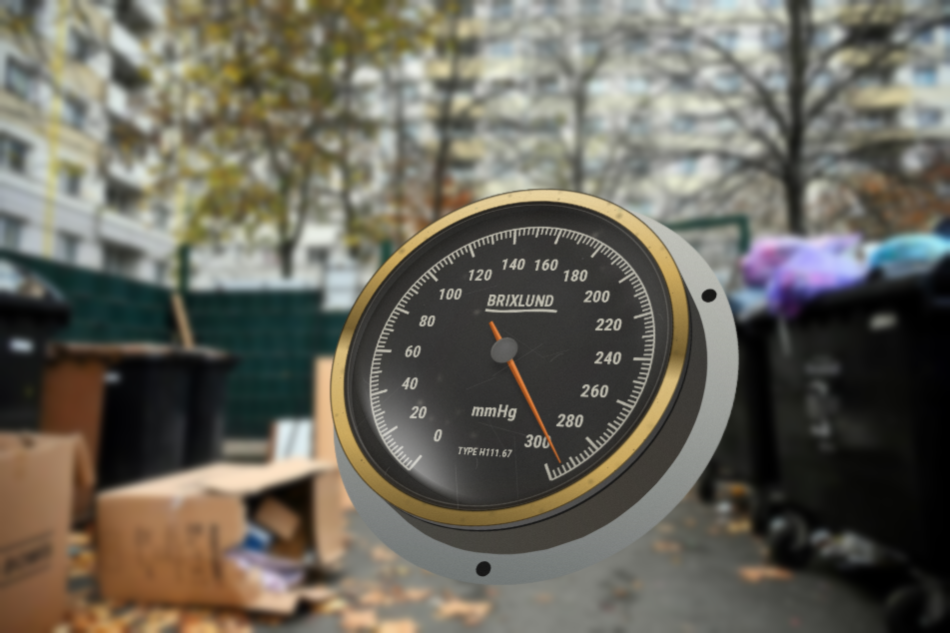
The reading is 294
